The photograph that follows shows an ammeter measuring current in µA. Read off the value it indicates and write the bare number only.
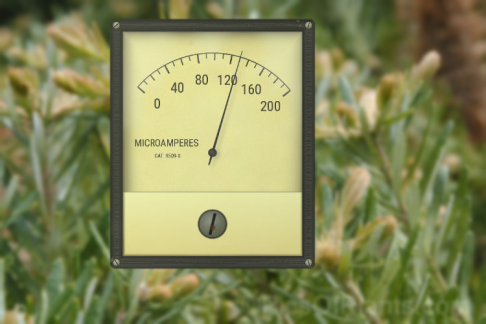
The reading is 130
